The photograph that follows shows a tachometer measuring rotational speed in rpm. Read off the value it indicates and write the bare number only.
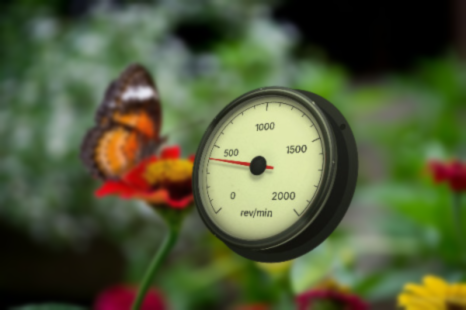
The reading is 400
